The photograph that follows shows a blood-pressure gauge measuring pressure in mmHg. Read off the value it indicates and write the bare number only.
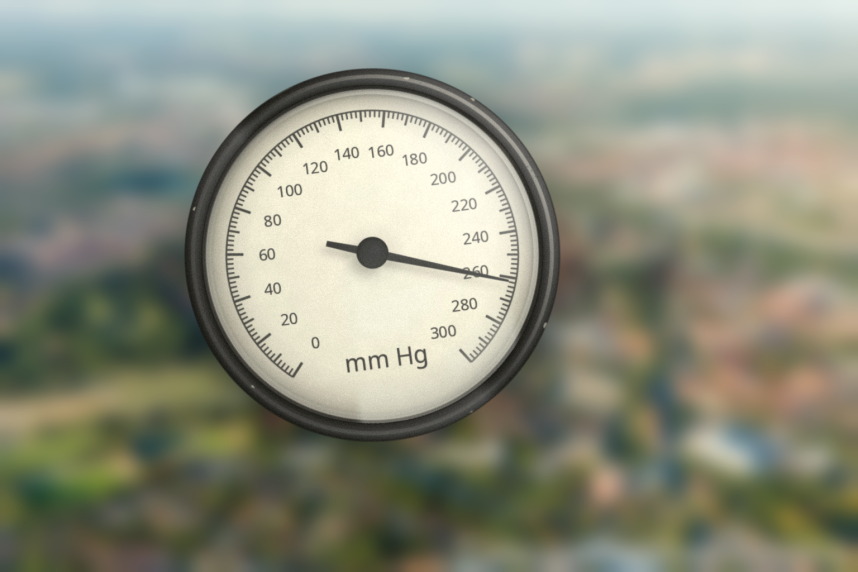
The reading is 262
